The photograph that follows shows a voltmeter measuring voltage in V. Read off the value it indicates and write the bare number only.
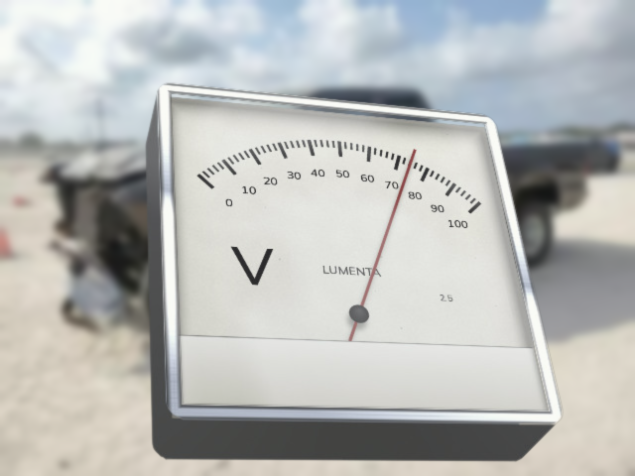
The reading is 74
